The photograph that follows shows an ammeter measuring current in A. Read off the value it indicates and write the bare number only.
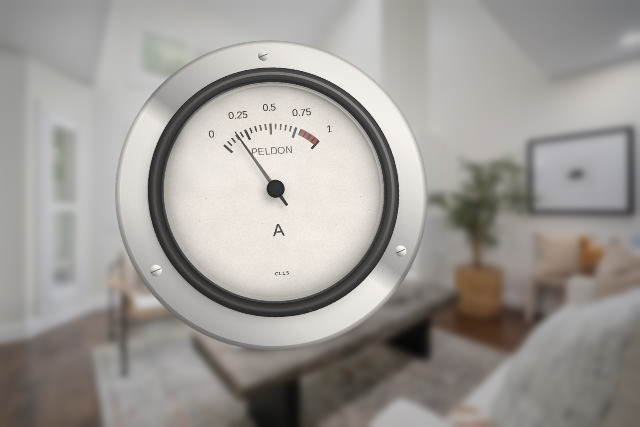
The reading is 0.15
